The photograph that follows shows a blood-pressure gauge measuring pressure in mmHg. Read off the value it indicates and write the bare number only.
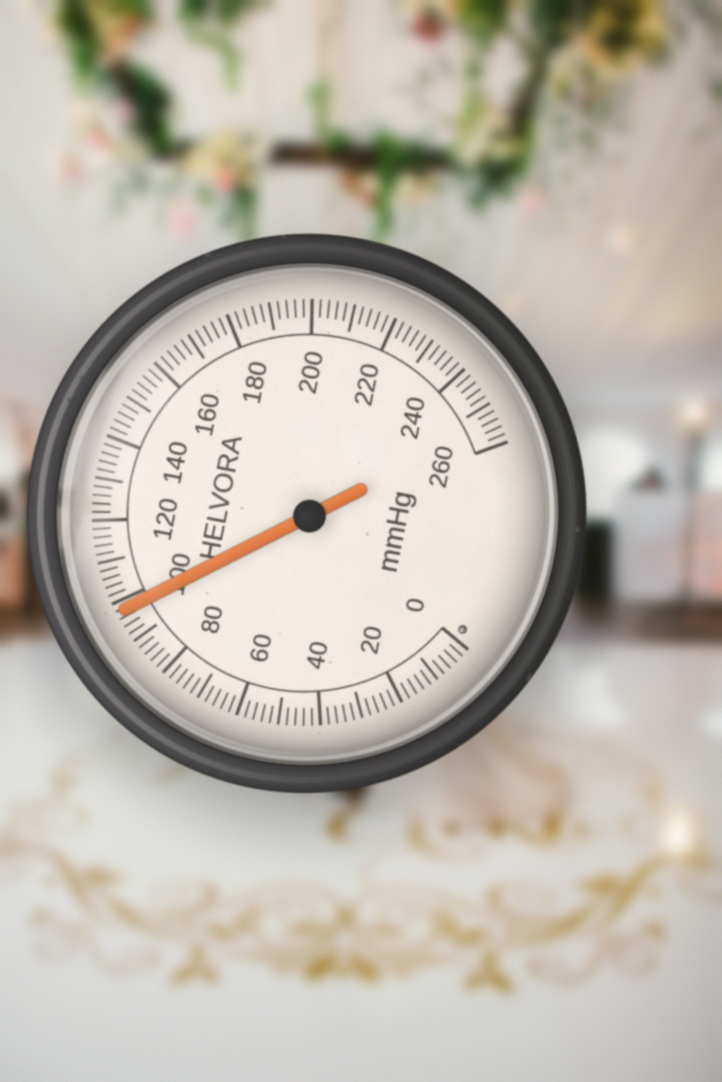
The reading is 98
